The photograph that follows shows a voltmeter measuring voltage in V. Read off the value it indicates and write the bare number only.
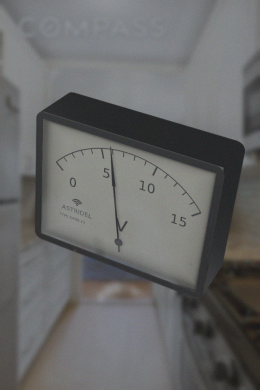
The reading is 6
